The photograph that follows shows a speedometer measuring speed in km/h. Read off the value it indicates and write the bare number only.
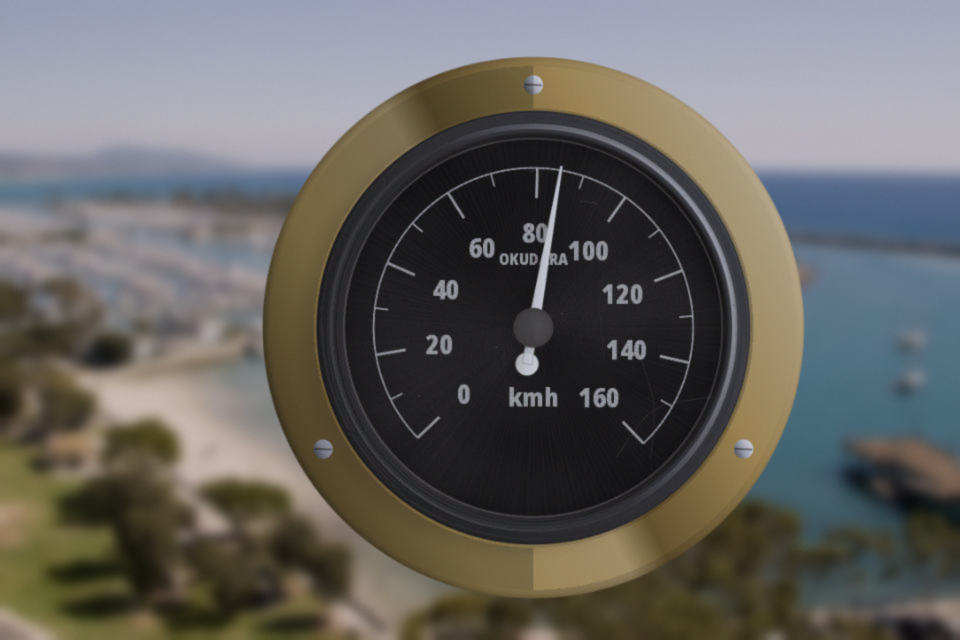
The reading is 85
